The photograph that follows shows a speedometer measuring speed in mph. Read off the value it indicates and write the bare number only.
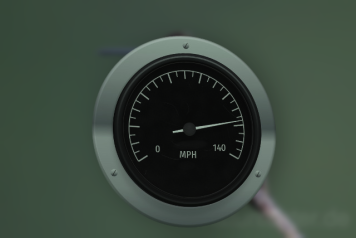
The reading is 117.5
